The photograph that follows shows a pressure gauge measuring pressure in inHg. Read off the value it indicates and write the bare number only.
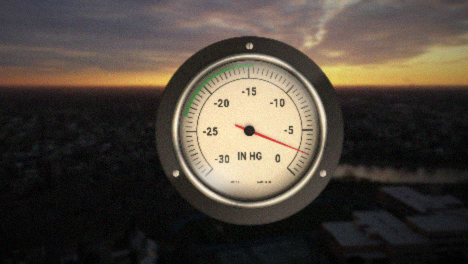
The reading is -2.5
